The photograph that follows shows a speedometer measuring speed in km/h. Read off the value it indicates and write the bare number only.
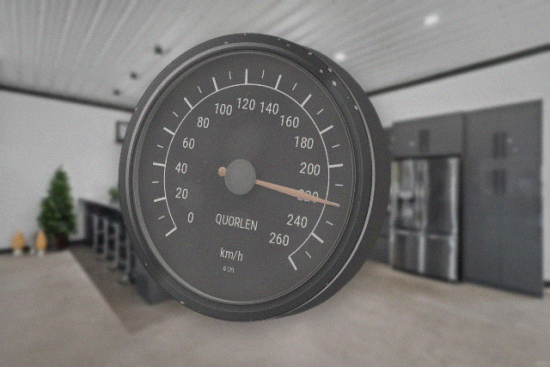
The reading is 220
